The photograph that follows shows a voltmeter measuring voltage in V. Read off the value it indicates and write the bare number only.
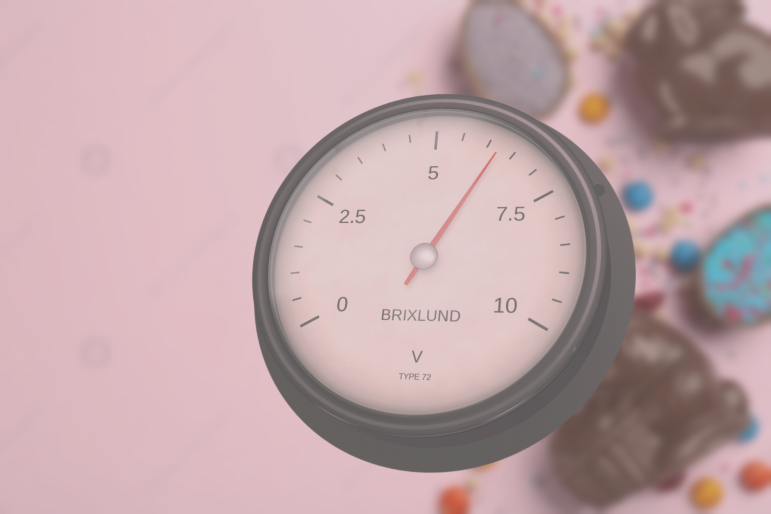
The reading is 6.25
